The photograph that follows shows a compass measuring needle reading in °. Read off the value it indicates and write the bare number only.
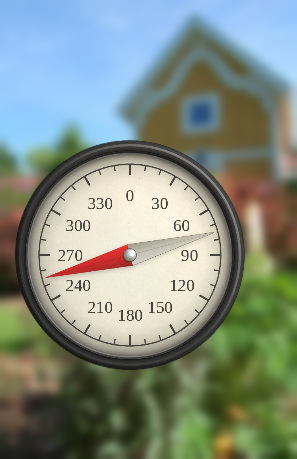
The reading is 255
